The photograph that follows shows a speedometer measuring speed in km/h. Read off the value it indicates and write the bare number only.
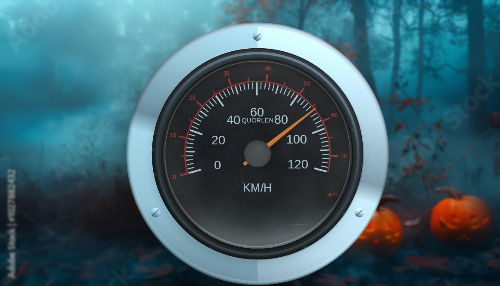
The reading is 90
